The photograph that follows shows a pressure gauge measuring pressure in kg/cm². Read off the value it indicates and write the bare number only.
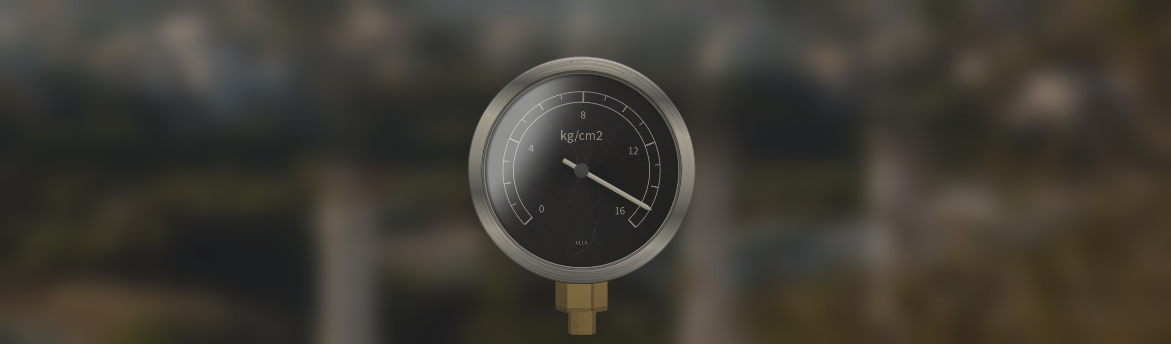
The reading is 15
